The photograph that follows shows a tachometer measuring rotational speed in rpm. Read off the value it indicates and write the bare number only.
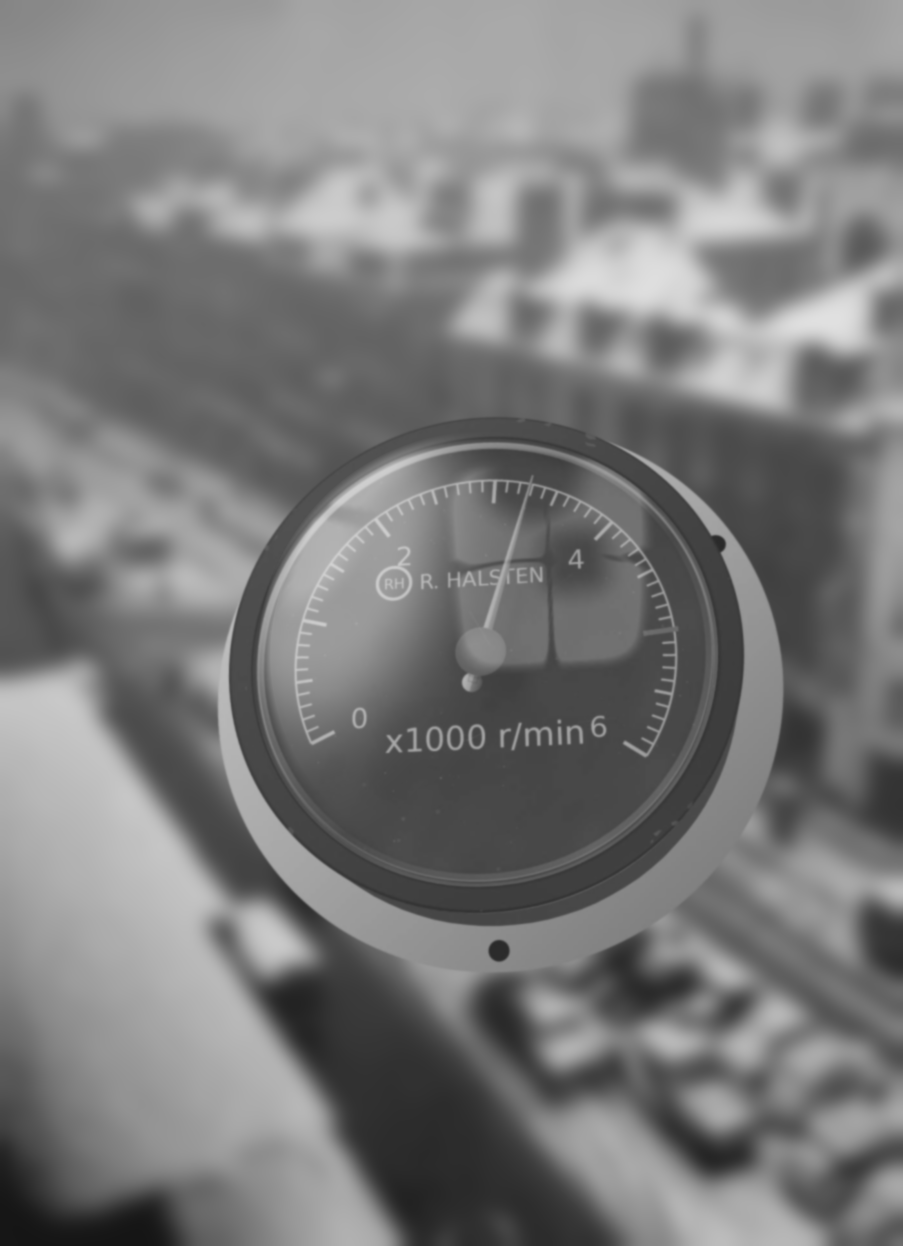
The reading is 3300
